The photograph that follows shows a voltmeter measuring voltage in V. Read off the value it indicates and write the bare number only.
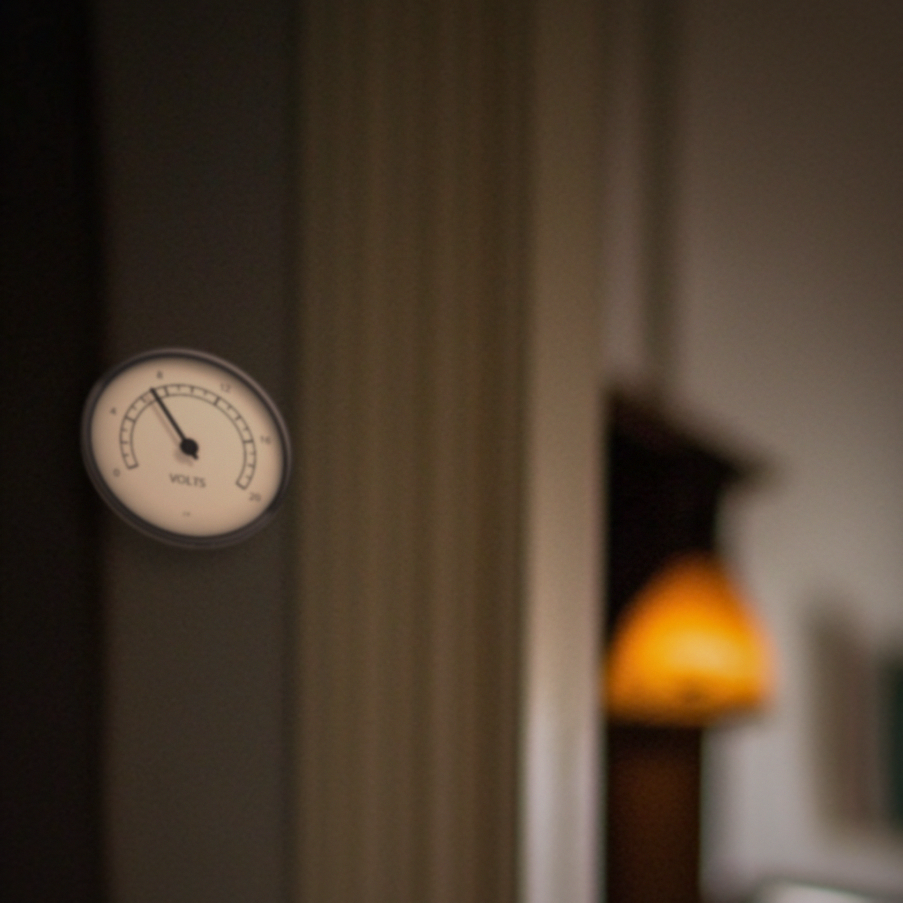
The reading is 7
